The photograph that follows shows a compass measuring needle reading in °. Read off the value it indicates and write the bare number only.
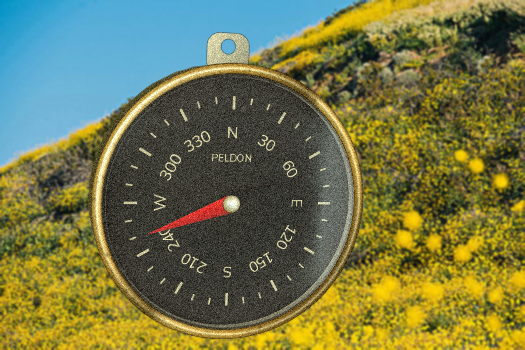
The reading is 250
